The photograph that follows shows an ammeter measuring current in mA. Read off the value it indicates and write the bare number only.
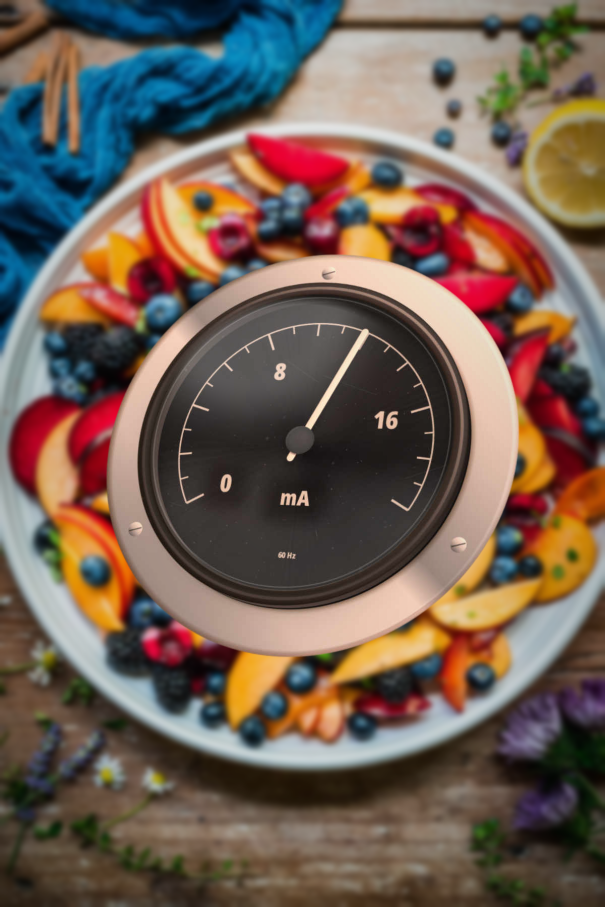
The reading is 12
